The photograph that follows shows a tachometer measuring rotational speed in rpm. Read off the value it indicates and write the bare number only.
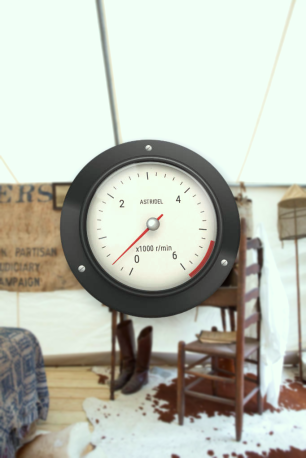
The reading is 400
